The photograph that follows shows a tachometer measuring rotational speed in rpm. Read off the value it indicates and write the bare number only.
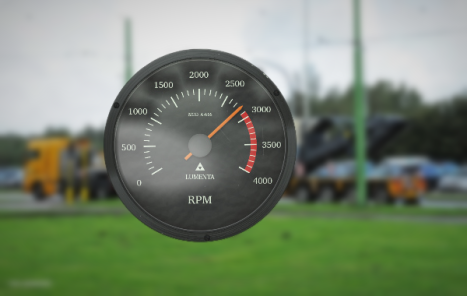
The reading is 2800
